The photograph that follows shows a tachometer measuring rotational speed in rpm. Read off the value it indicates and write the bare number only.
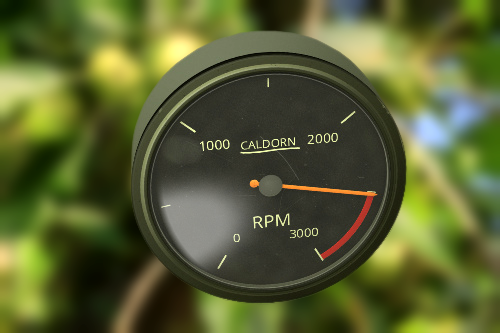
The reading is 2500
